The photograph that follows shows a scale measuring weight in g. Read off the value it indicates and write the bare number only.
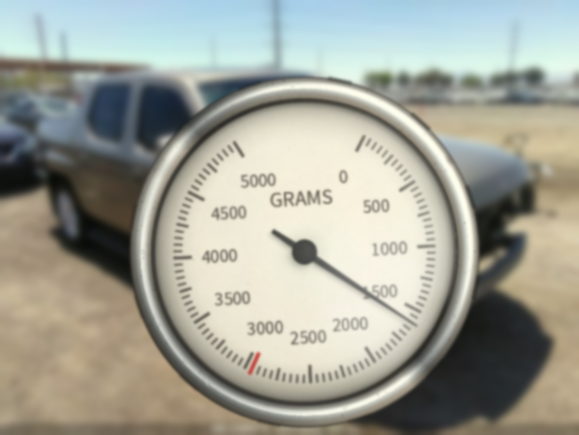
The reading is 1600
